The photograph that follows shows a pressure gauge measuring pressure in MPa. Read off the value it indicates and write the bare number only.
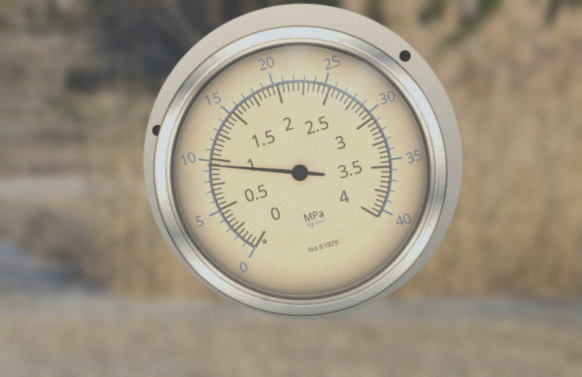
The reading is 0.95
